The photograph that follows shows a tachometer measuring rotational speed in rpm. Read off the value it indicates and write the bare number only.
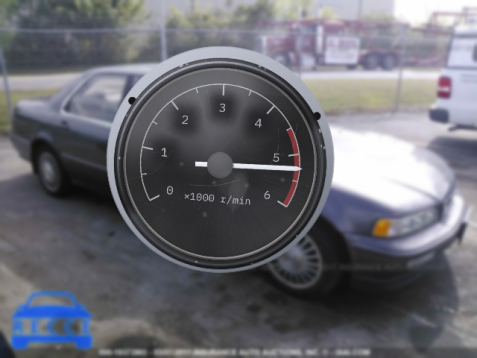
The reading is 5250
